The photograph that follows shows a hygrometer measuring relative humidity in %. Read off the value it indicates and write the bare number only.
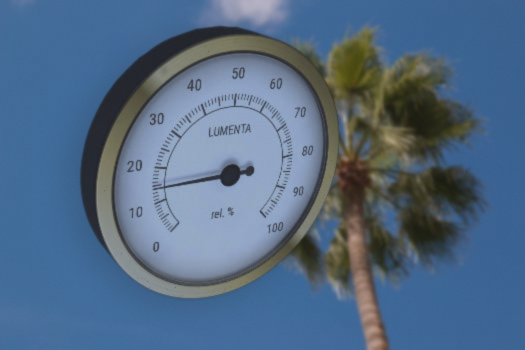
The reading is 15
